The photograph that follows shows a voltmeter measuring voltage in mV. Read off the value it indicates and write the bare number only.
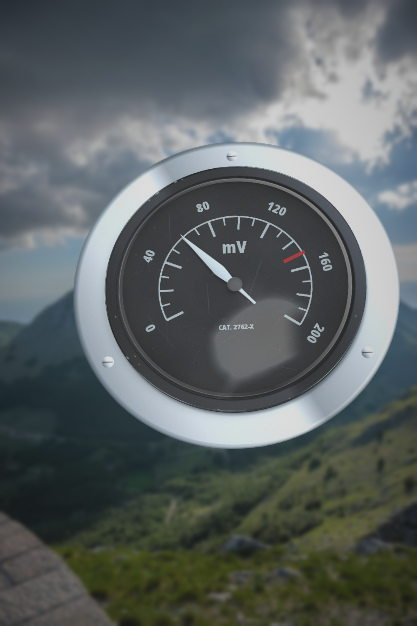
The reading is 60
